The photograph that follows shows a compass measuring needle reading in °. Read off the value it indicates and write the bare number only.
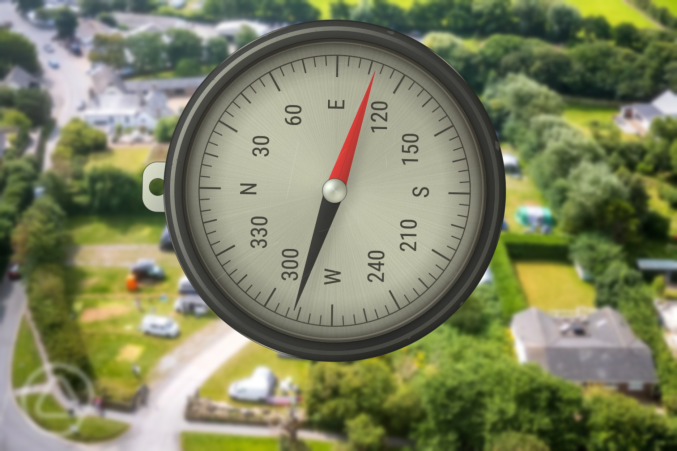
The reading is 107.5
